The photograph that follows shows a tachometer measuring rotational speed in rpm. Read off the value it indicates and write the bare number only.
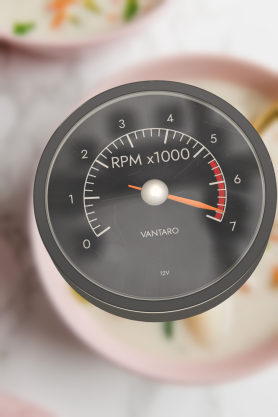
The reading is 6800
